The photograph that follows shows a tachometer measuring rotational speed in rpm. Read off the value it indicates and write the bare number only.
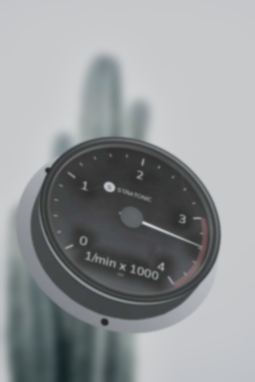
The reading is 3400
